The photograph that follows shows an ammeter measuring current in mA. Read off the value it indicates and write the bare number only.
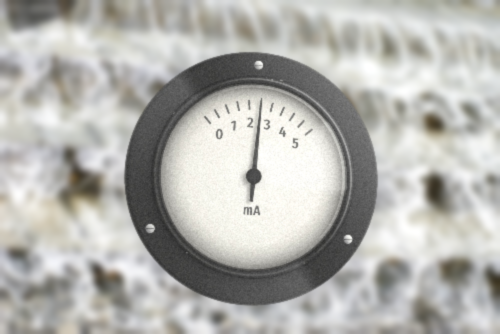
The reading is 2.5
